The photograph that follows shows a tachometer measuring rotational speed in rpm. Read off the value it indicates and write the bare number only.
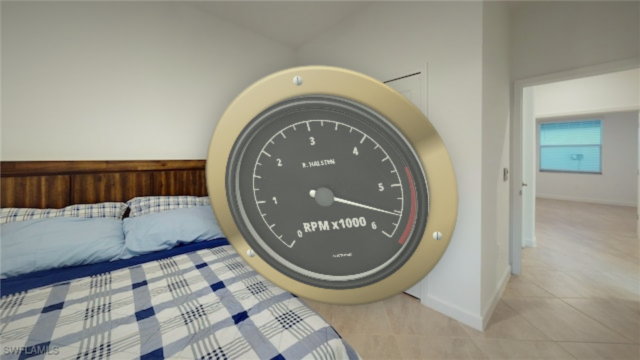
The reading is 5500
